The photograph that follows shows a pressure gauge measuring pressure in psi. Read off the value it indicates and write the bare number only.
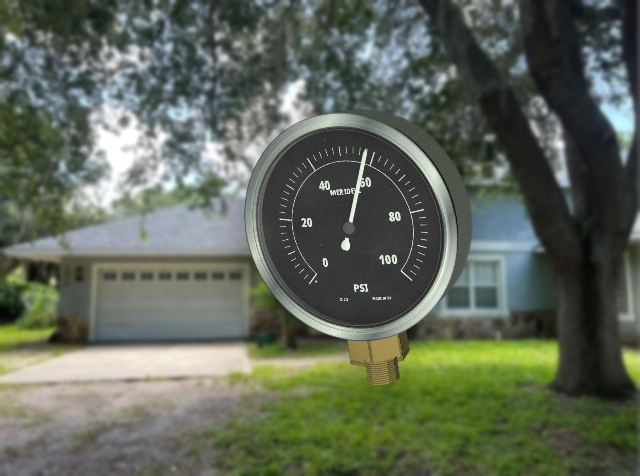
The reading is 58
